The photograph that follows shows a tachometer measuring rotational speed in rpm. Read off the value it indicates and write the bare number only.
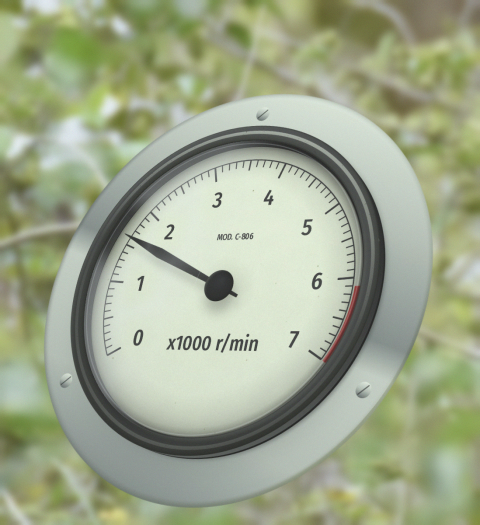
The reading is 1600
